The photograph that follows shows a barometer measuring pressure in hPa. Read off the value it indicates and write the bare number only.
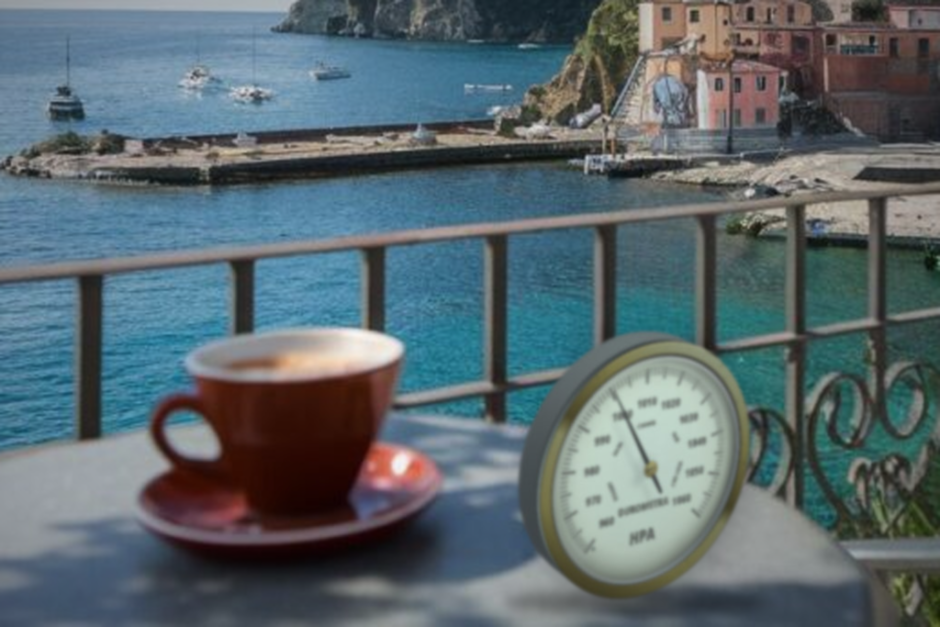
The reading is 1000
